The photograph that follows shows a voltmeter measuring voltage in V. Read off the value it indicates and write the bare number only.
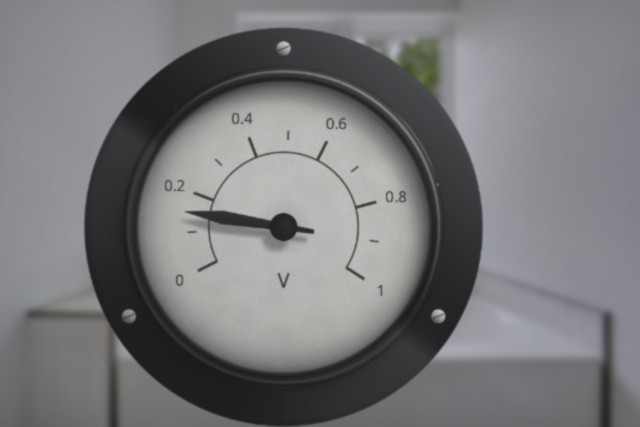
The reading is 0.15
